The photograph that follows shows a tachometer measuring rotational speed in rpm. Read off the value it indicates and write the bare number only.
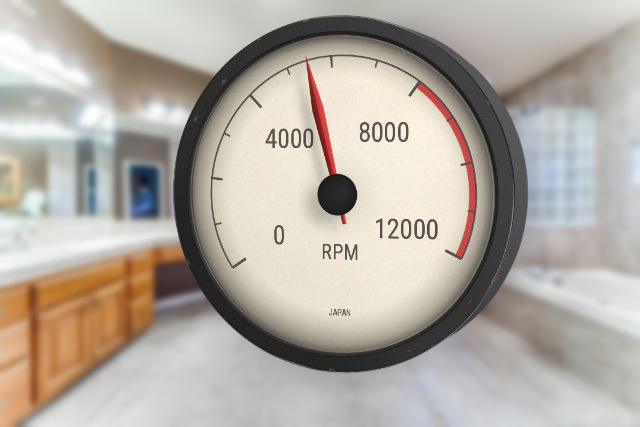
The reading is 5500
